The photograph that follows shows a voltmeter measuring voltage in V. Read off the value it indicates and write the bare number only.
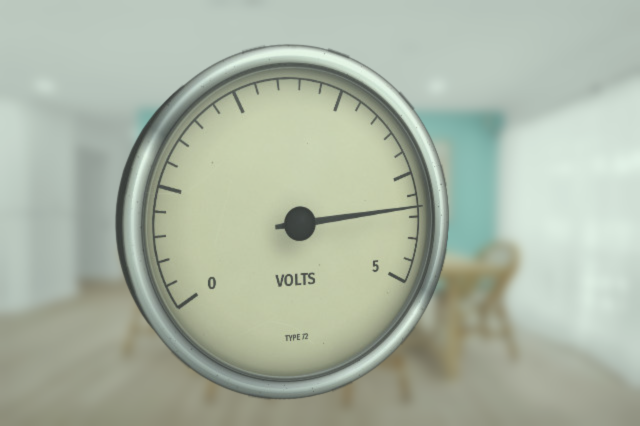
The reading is 4.3
